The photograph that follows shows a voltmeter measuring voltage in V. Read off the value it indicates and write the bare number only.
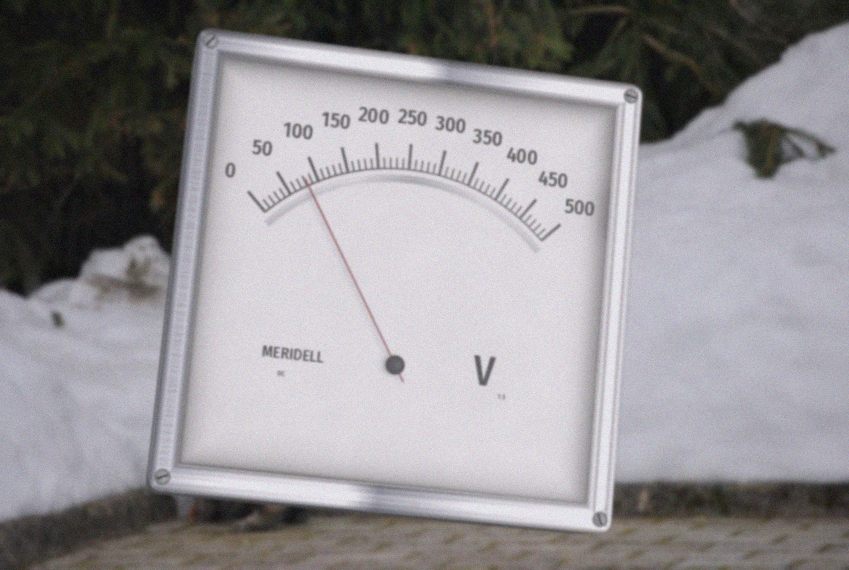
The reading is 80
